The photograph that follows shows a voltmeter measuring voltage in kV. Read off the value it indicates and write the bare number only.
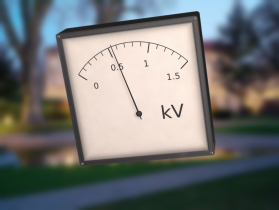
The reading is 0.55
